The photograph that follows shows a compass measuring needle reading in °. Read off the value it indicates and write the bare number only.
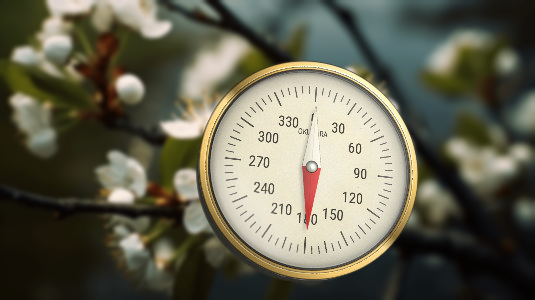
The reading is 180
